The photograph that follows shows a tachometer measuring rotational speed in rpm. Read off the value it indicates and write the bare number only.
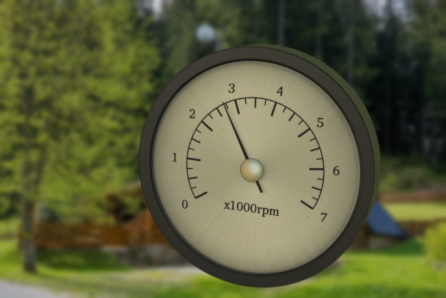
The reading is 2750
